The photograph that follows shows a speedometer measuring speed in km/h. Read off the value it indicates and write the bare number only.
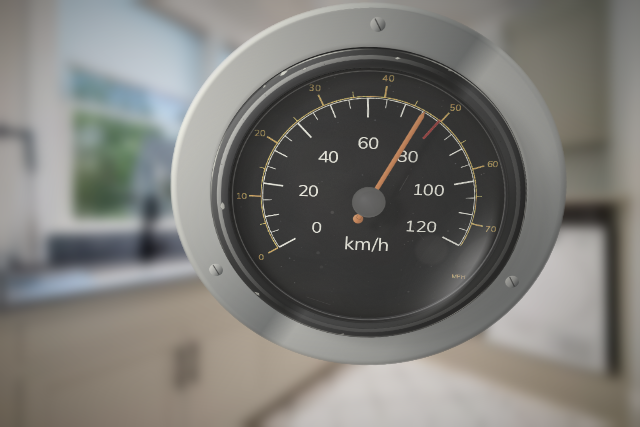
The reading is 75
